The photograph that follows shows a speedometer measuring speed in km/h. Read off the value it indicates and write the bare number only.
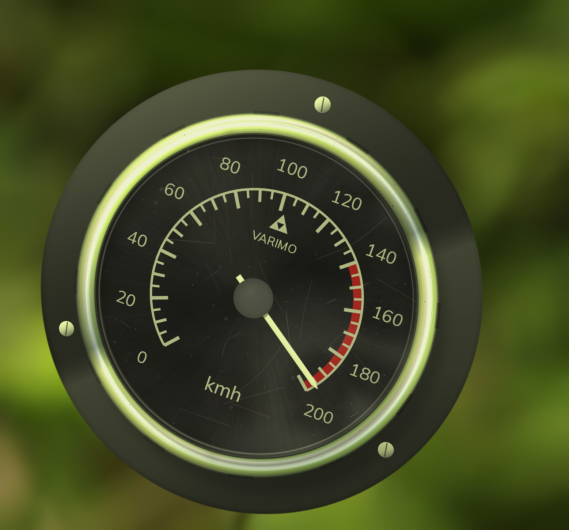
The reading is 195
